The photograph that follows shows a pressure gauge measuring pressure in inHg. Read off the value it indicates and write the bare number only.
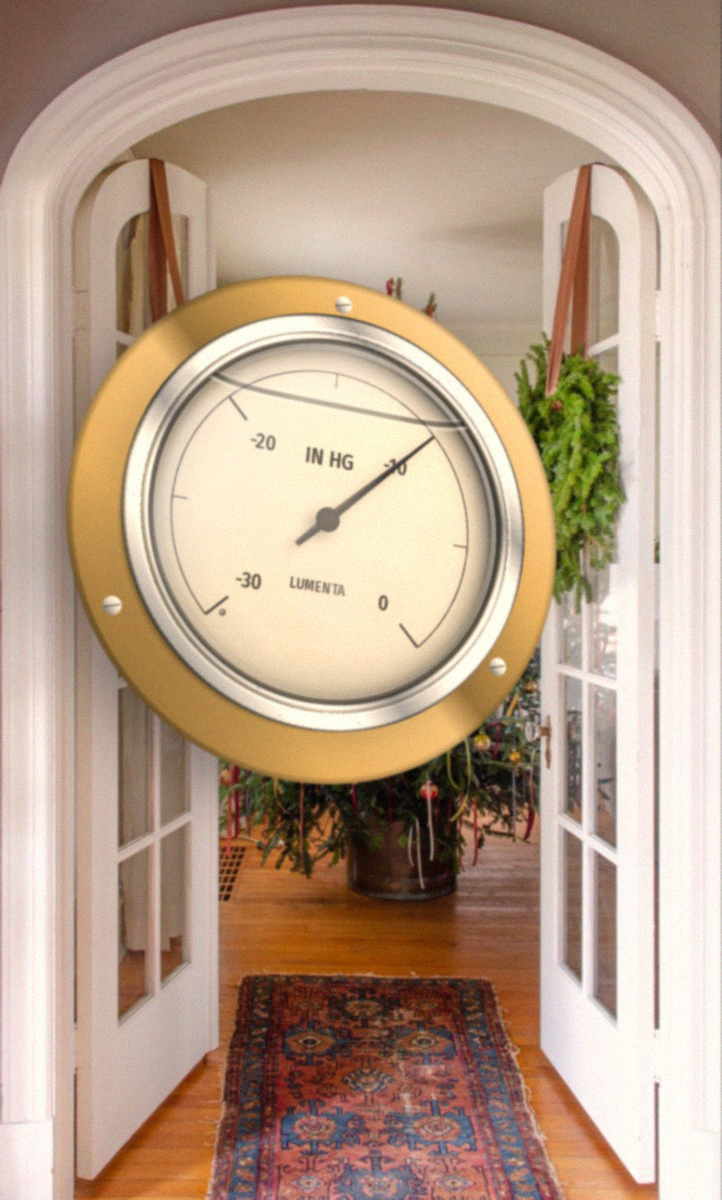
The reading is -10
